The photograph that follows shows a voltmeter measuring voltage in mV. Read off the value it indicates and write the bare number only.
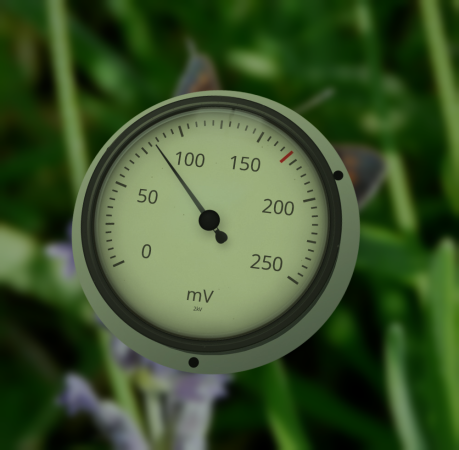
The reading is 82.5
